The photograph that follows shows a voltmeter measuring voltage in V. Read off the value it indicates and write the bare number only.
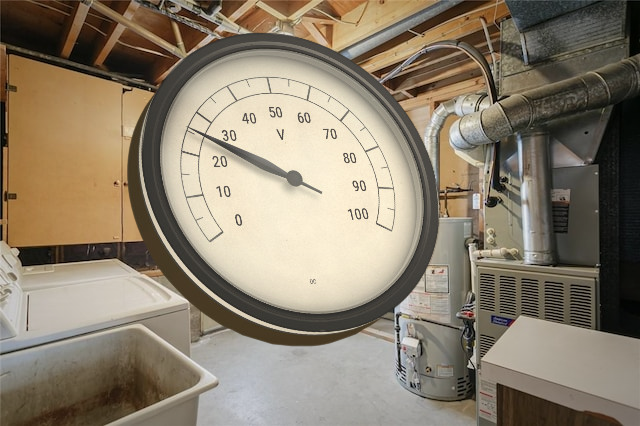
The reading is 25
